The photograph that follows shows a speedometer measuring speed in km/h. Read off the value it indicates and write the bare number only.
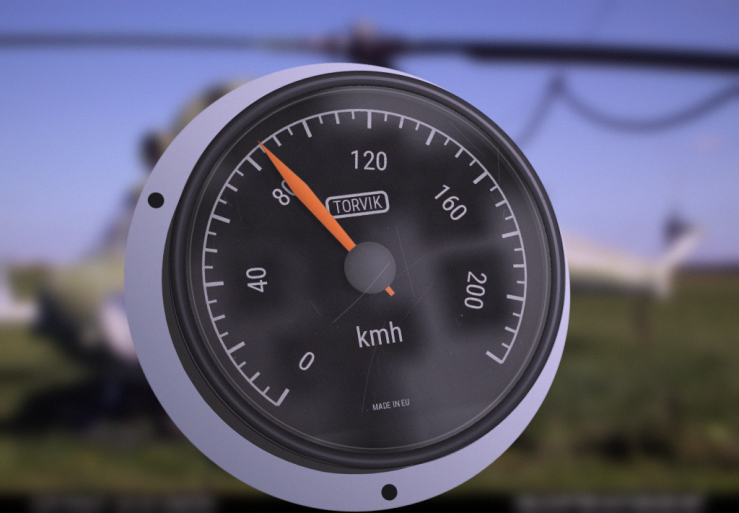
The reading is 85
